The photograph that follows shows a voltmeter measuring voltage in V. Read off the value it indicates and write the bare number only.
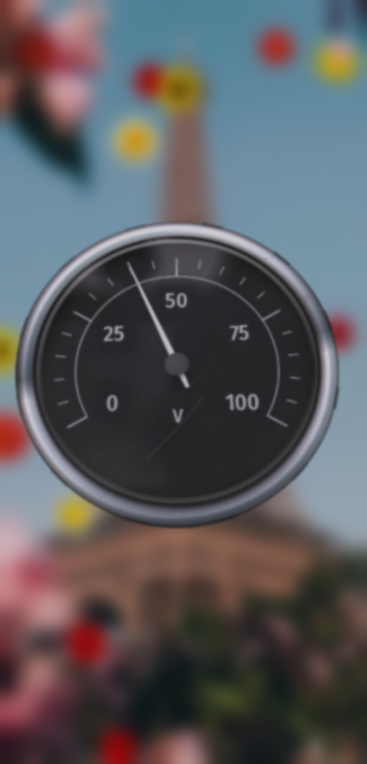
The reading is 40
